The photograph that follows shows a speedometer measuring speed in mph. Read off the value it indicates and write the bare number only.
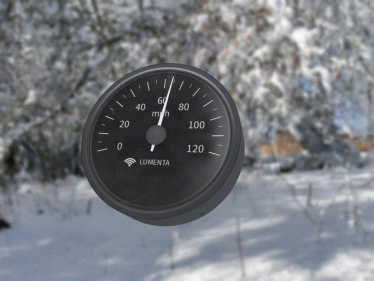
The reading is 65
